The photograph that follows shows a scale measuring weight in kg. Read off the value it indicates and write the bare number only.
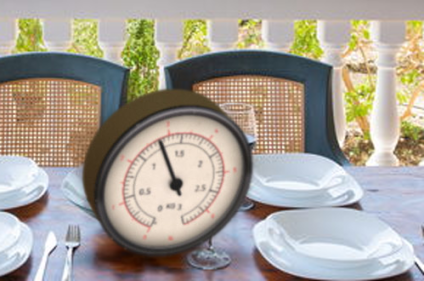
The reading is 1.25
